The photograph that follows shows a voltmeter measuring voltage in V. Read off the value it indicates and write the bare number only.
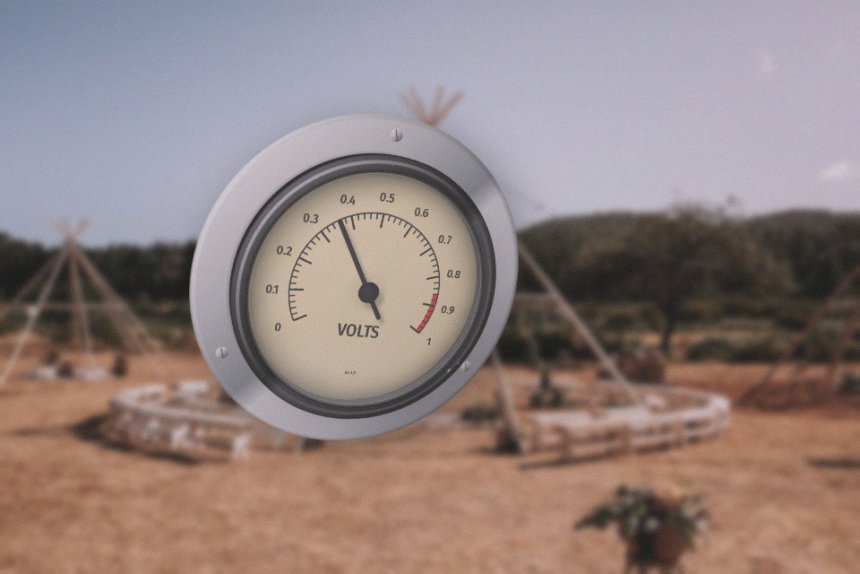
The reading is 0.36
